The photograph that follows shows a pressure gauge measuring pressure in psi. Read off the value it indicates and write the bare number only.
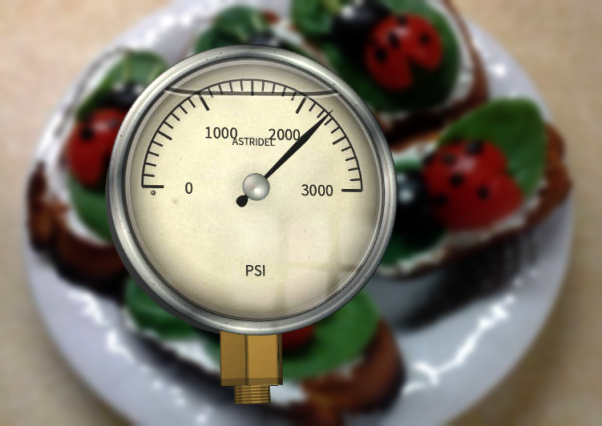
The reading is 2250
